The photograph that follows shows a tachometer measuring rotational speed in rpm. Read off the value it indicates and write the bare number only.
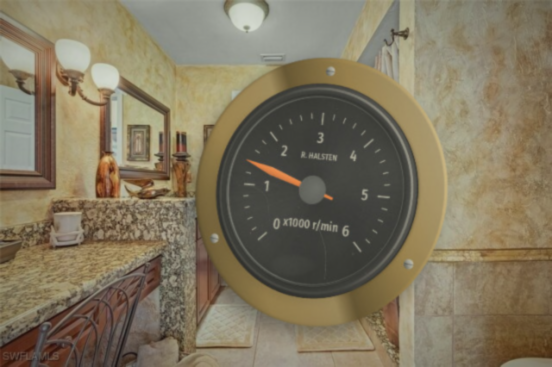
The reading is 1400
